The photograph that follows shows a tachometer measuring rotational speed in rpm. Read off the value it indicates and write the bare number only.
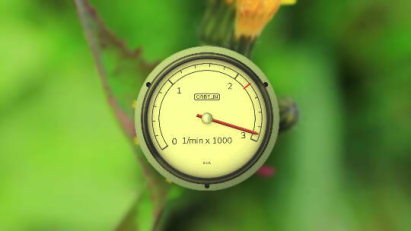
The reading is 2900
